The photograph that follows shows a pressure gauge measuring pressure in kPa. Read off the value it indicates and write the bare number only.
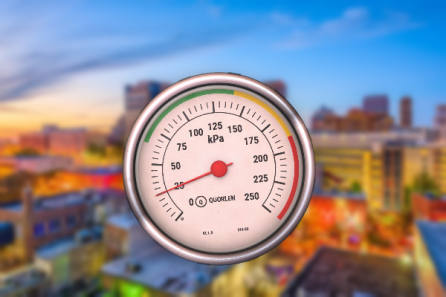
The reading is 25
